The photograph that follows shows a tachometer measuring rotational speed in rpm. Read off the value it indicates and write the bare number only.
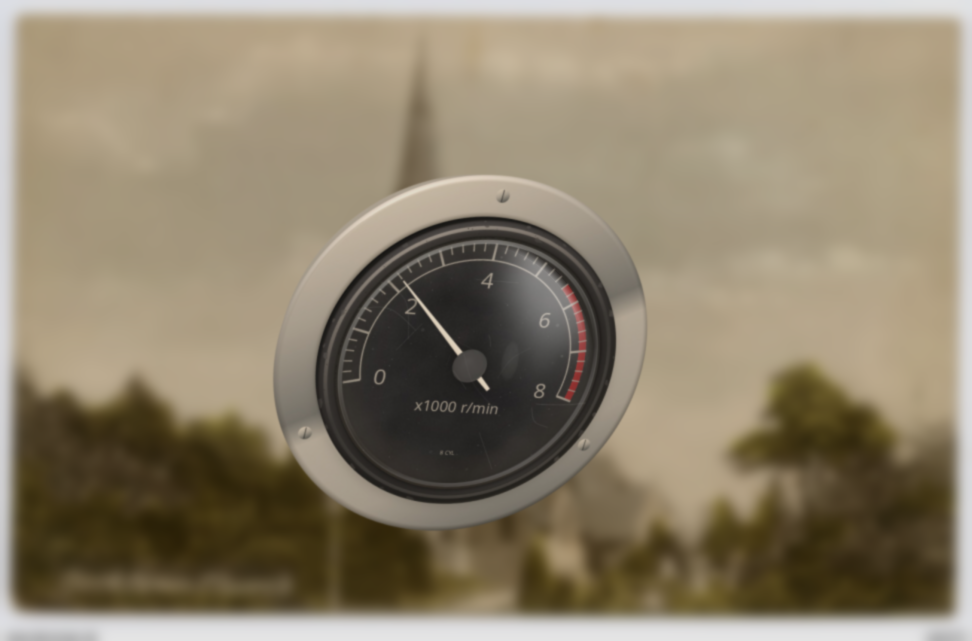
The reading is 2200
